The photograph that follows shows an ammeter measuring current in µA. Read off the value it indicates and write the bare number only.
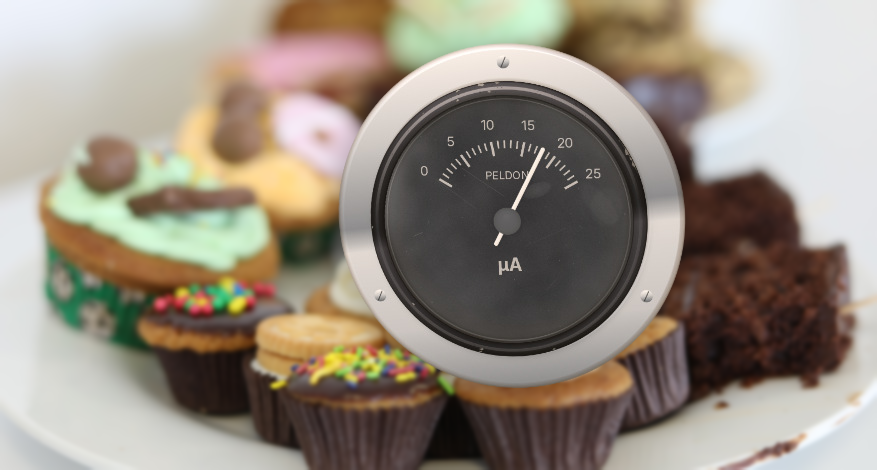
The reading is 18
